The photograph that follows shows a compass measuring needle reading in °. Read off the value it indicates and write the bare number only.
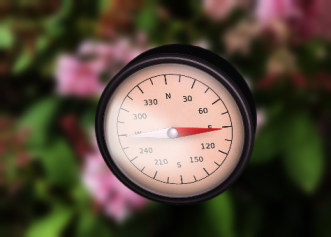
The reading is 90
